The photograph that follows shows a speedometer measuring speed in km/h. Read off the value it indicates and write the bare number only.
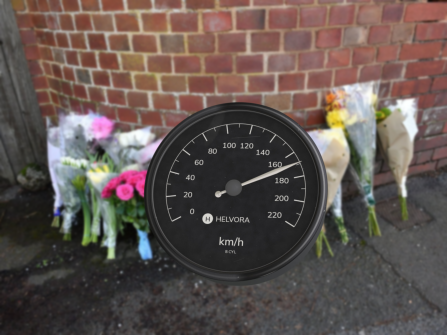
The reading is 170
